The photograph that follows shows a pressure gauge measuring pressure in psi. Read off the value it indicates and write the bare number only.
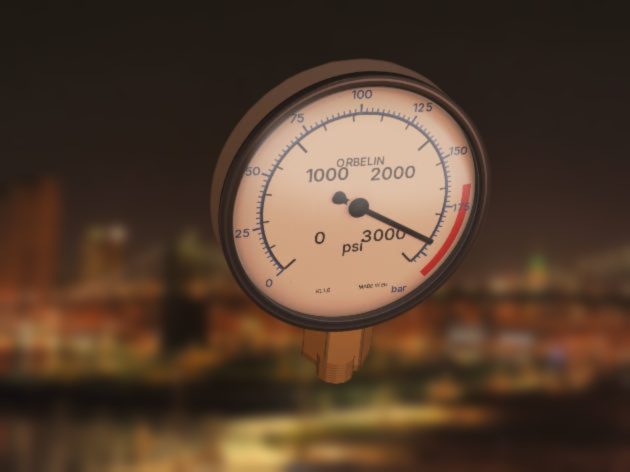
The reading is 2800
